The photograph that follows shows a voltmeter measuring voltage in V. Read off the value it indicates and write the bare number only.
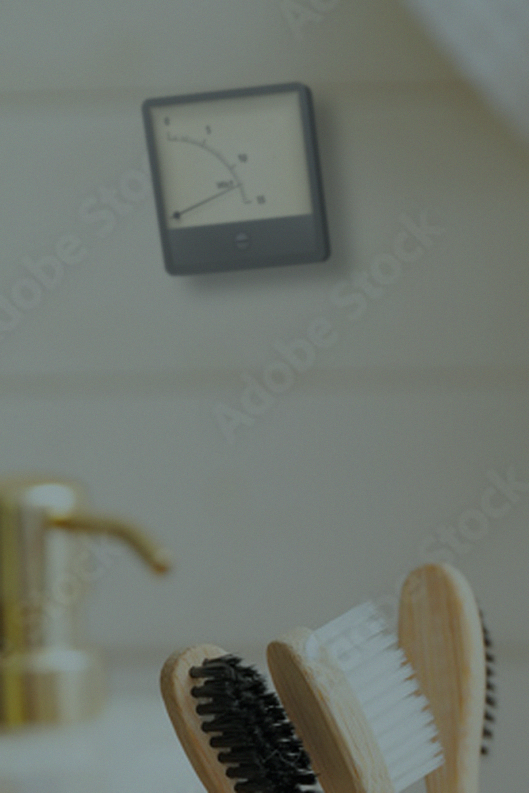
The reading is 12.5
